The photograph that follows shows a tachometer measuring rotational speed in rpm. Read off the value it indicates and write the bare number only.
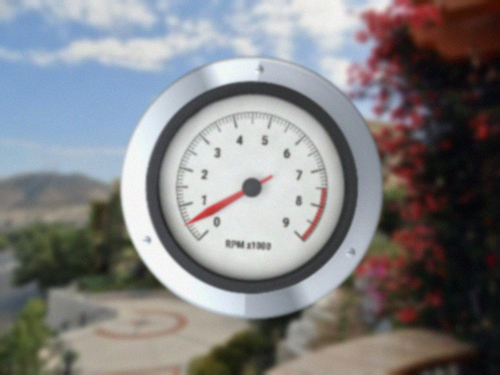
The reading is 500
